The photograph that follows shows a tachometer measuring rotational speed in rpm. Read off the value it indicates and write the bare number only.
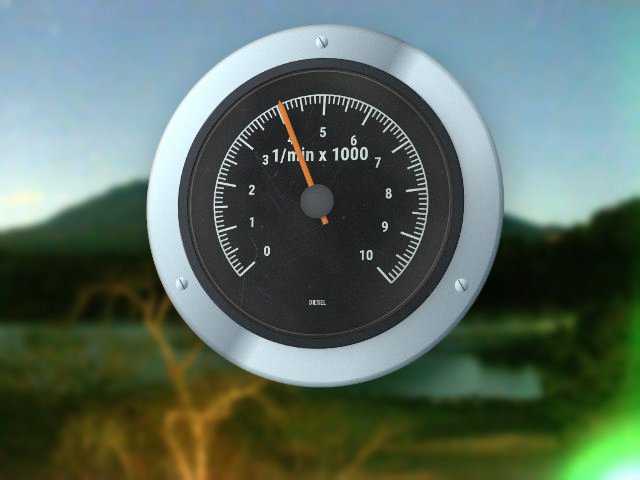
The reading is 4100
